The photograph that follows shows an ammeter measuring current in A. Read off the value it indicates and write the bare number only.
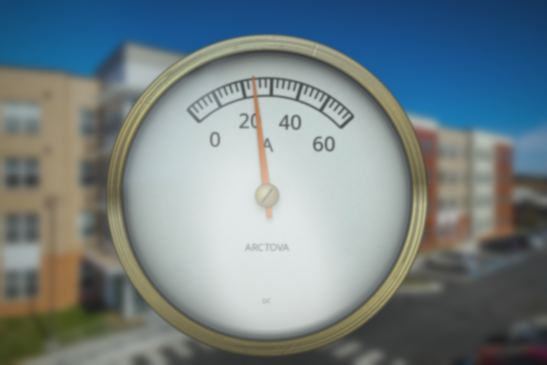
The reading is 24
